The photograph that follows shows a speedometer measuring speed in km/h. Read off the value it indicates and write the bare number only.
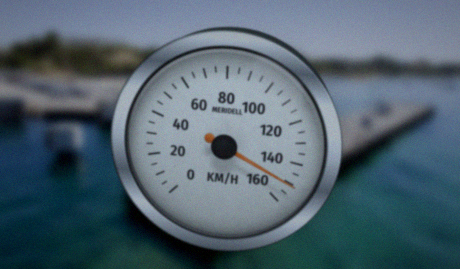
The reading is 150
